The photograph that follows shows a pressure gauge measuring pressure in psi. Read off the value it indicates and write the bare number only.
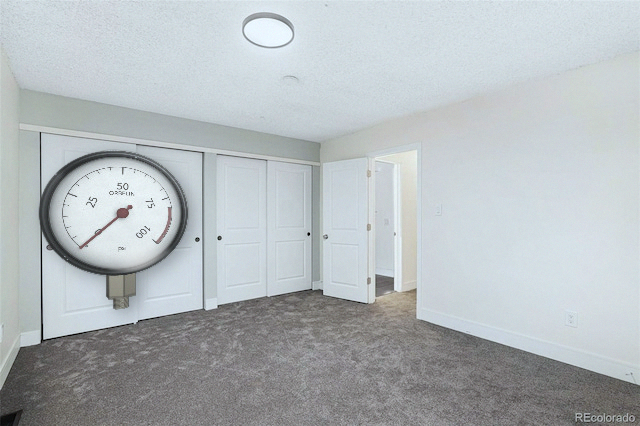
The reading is 0
